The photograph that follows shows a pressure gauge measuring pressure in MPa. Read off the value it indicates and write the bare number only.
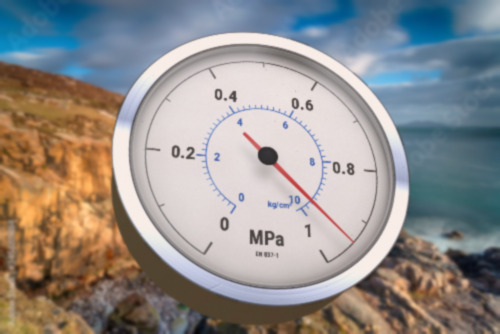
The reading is 0.95
